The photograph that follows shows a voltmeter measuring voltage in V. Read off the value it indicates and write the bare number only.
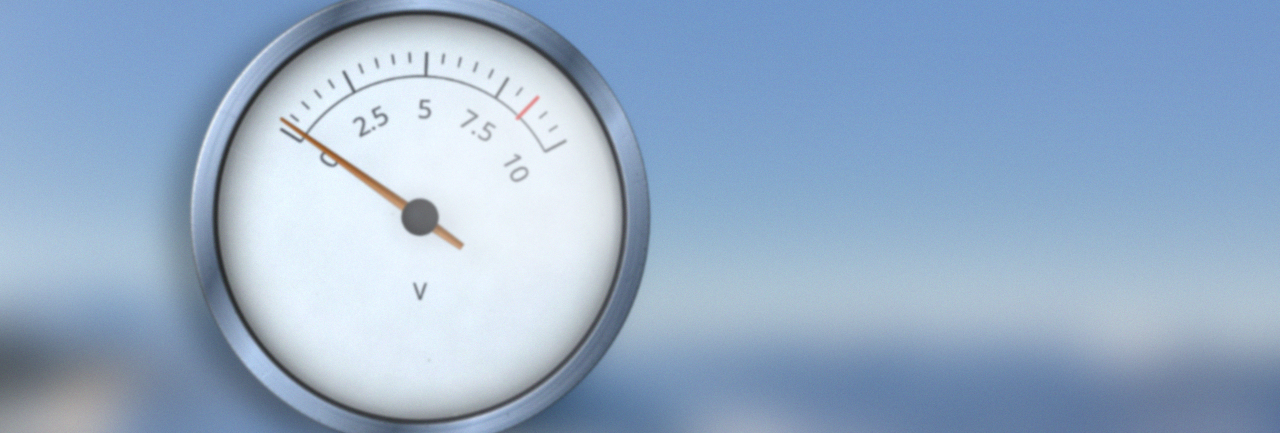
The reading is 0.25
